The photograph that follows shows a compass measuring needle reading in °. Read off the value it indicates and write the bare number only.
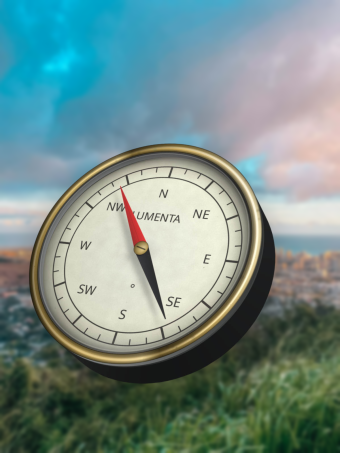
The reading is 325
